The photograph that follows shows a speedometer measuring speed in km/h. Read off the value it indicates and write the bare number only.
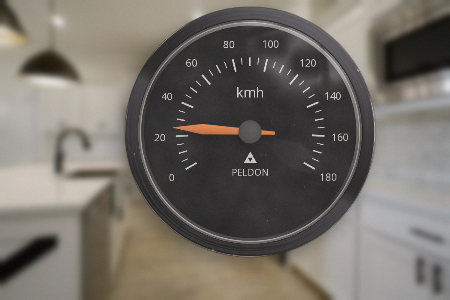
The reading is 25
